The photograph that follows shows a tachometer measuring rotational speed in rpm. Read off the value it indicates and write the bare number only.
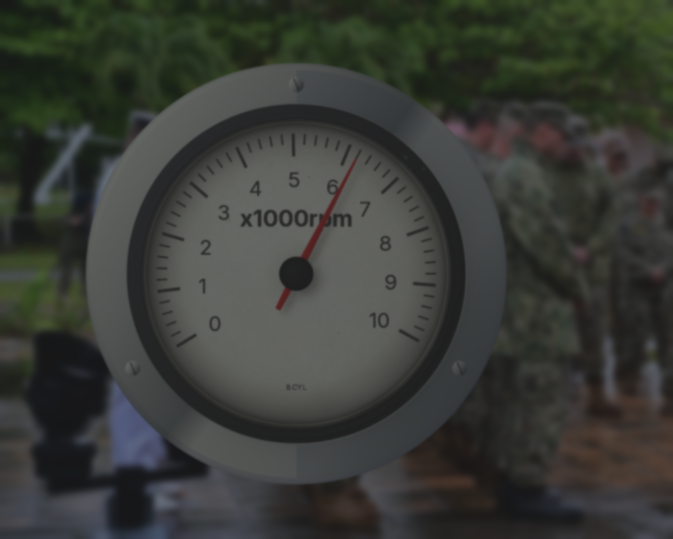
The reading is 6200
